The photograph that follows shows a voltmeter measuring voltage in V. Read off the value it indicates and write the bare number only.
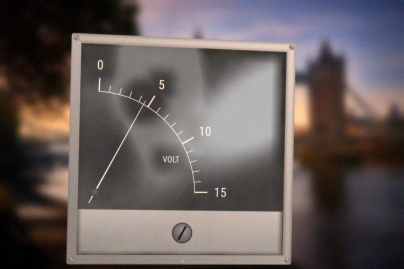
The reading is 4.5
